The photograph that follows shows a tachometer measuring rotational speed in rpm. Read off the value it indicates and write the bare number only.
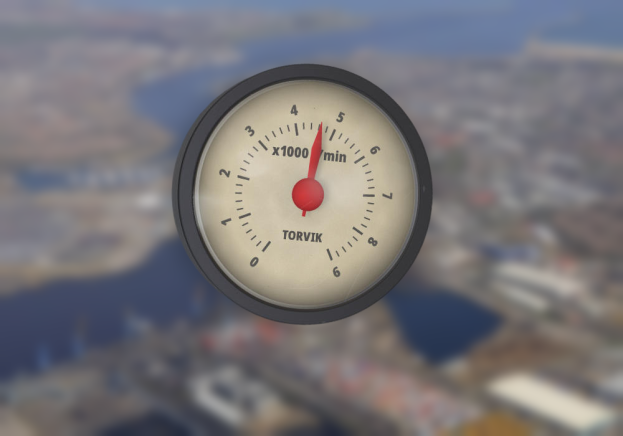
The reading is 4600
